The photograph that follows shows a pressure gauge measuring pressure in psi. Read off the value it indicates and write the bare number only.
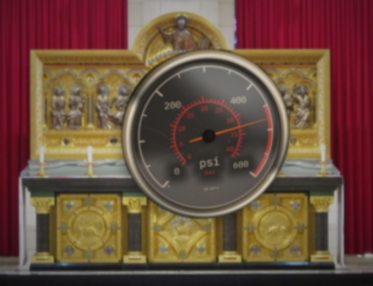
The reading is 475
